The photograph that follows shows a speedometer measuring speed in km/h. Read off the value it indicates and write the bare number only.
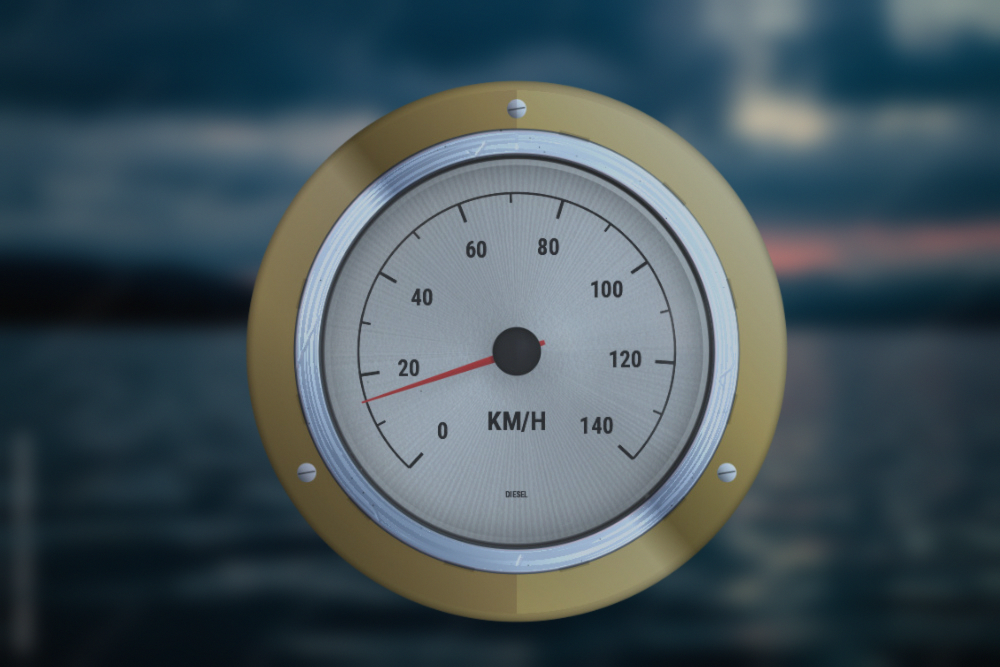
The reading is 15
